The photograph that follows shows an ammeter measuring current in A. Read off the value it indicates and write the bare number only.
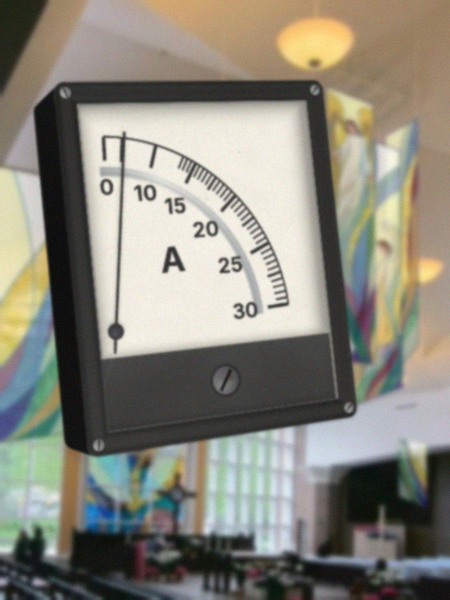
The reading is 5
